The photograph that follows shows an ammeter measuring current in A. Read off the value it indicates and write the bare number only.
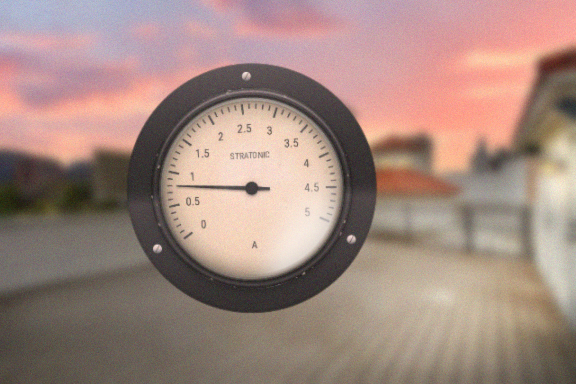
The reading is 0.8
